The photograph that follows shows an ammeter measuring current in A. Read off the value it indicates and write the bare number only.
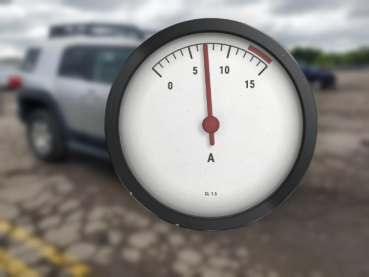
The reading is 7
